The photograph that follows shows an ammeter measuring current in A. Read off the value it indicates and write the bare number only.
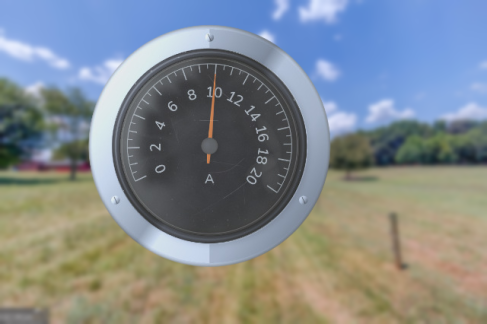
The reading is 10
